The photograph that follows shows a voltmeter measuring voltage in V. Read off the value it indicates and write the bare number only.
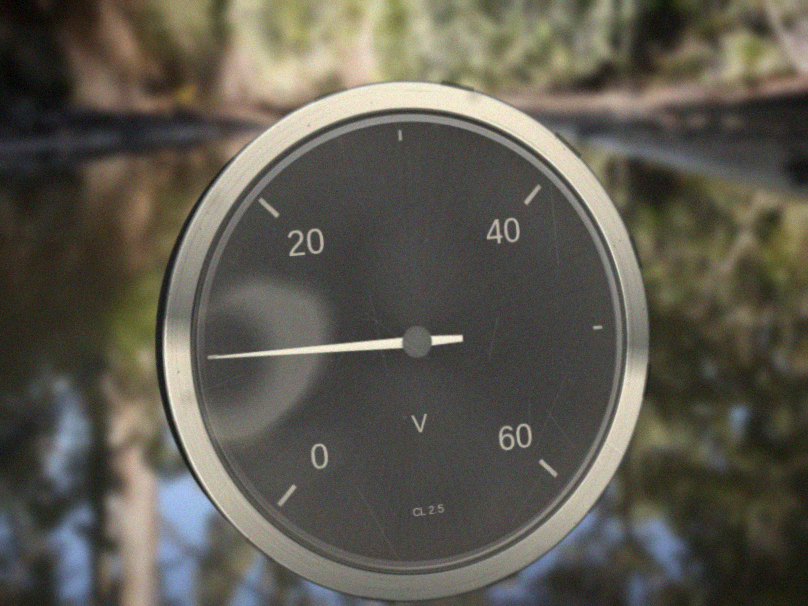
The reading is 10
